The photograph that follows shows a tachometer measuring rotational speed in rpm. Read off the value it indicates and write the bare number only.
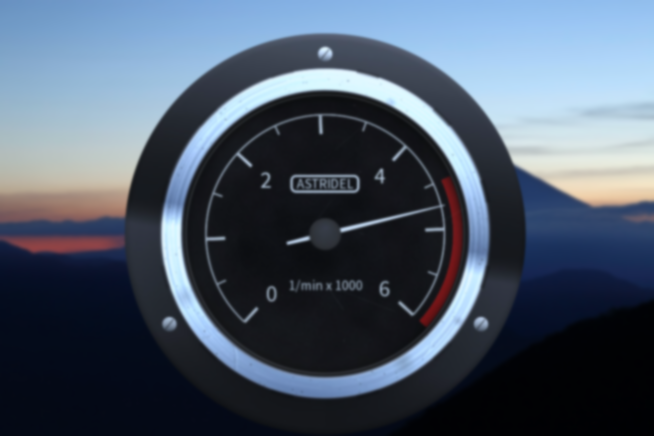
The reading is 4750
